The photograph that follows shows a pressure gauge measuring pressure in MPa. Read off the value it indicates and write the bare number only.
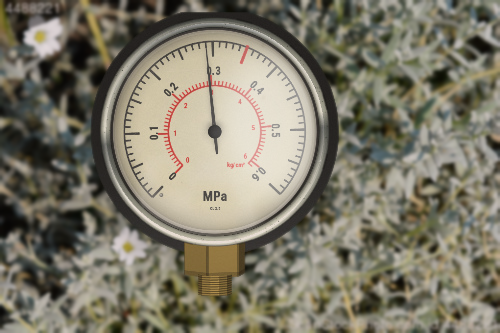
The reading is 0.29
